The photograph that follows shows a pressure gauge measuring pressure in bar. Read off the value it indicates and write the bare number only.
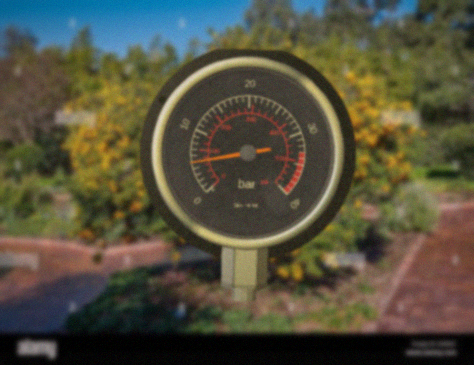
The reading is 5
